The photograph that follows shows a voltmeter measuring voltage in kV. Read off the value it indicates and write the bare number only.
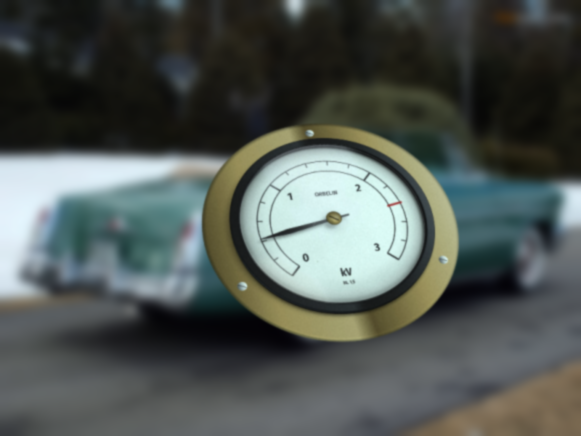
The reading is 0.4
